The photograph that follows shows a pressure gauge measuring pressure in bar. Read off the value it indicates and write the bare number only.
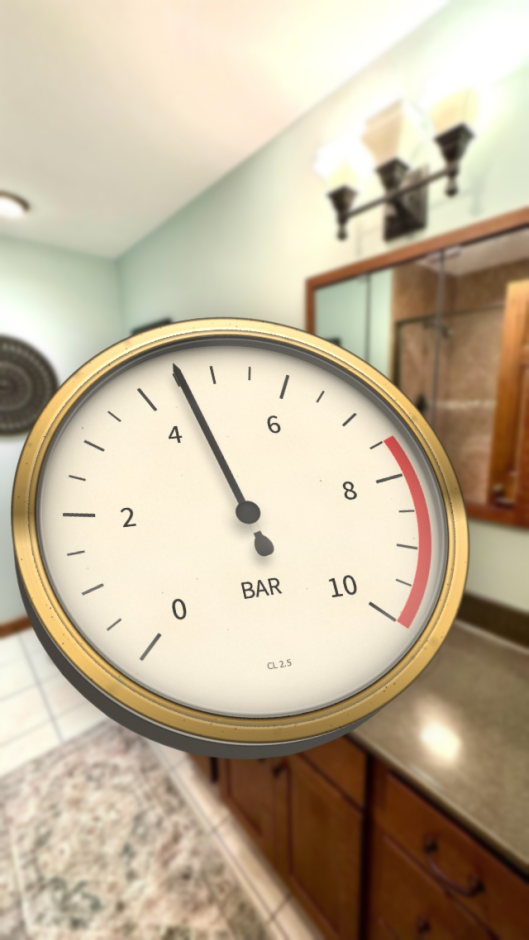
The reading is 4.5
